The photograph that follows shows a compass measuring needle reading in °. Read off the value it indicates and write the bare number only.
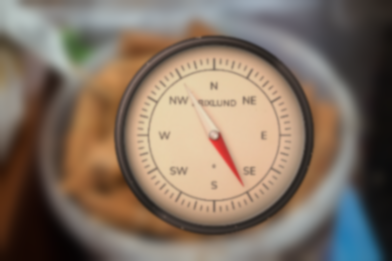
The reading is 150
